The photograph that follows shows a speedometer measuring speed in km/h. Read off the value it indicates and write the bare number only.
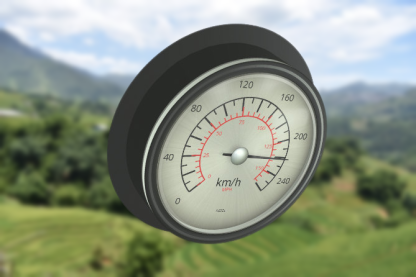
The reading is 220
